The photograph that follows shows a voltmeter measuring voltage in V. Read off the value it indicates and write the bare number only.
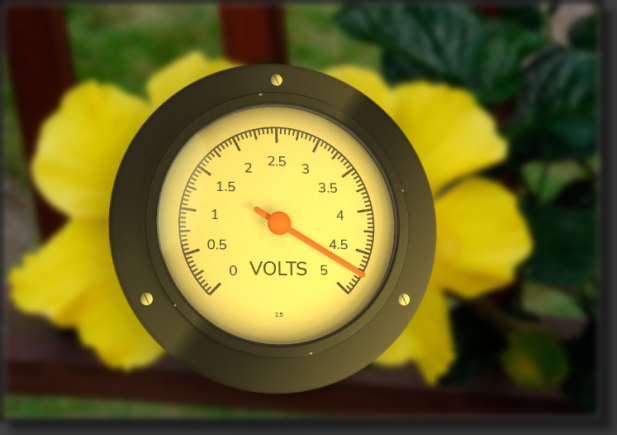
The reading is 4.75
